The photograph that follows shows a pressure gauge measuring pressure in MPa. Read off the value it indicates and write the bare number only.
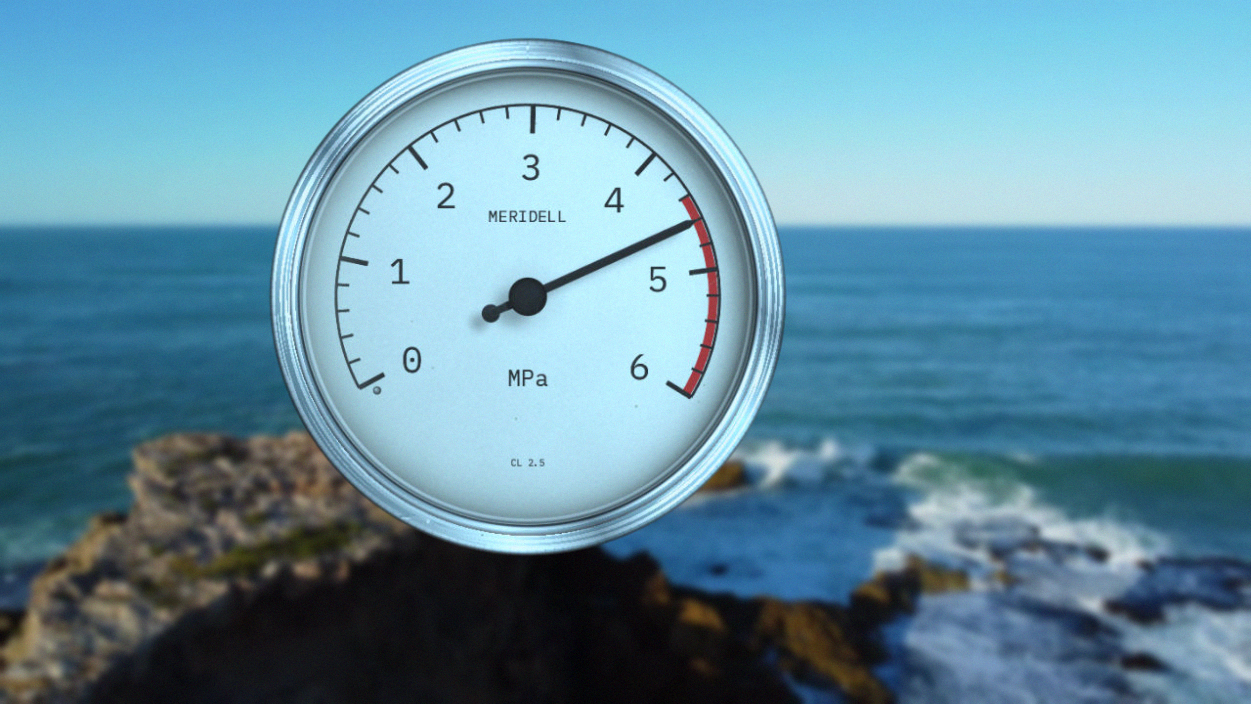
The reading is 4.6
